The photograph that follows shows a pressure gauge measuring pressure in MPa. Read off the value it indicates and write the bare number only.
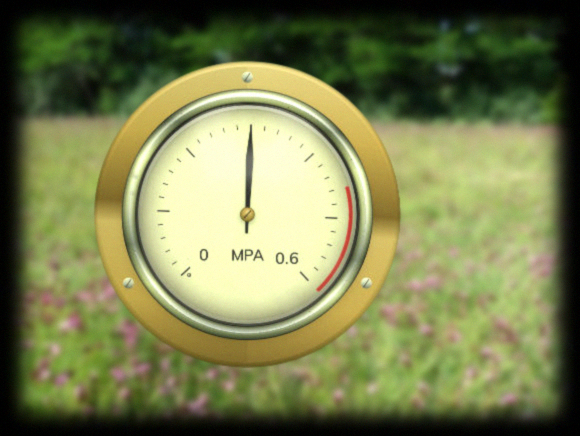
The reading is 0.3
